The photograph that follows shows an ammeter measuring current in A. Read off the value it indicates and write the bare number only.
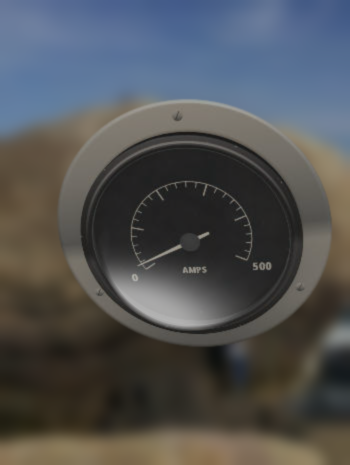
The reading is 20
